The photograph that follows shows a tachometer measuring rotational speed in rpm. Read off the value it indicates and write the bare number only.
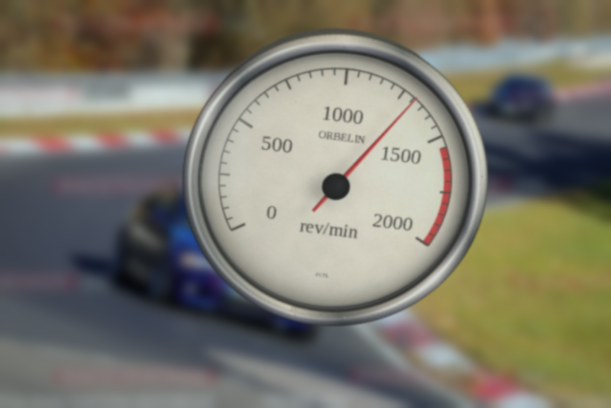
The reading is 1300
